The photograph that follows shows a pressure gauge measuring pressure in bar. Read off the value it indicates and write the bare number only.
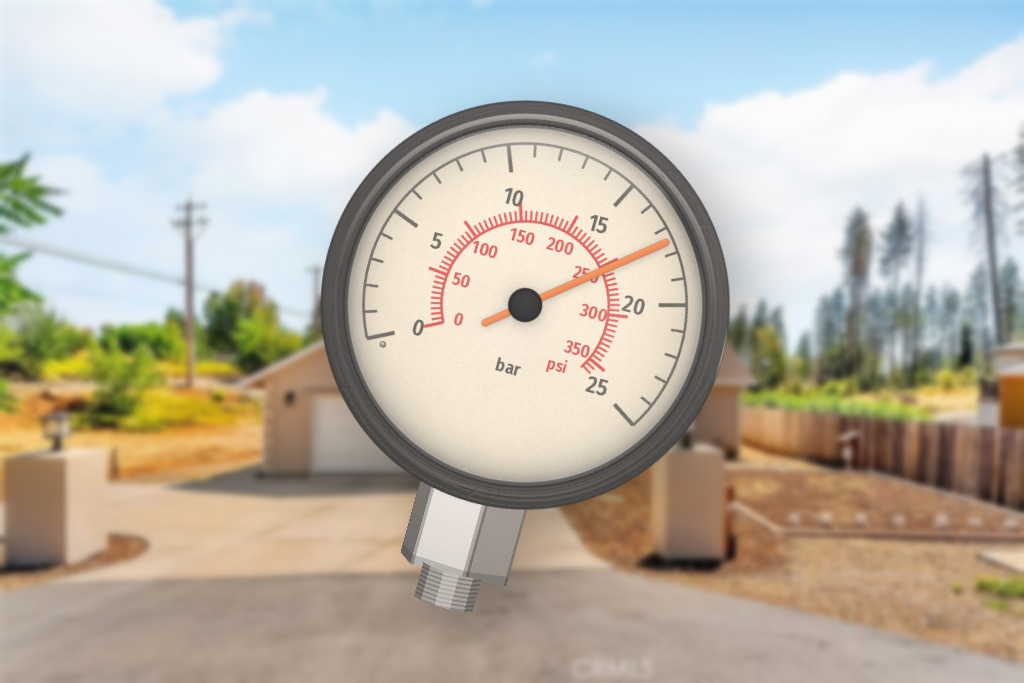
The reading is 17.5
